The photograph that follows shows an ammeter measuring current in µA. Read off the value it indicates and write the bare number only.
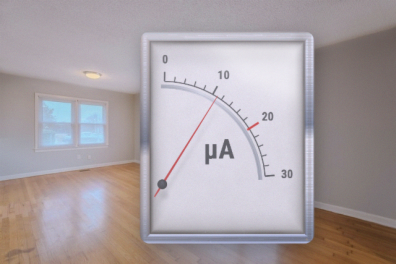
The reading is 11
